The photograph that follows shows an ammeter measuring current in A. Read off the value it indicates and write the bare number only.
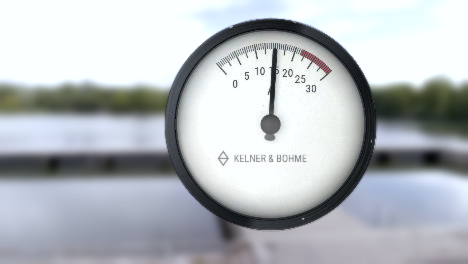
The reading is 15
